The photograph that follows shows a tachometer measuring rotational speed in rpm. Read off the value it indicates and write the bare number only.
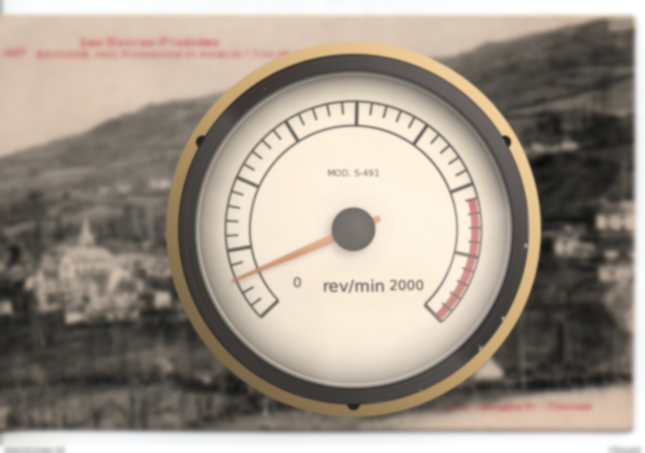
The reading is 150
